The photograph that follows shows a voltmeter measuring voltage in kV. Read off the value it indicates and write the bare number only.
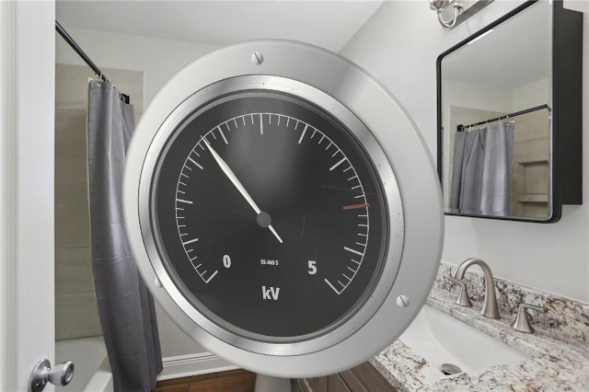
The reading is 1.8
